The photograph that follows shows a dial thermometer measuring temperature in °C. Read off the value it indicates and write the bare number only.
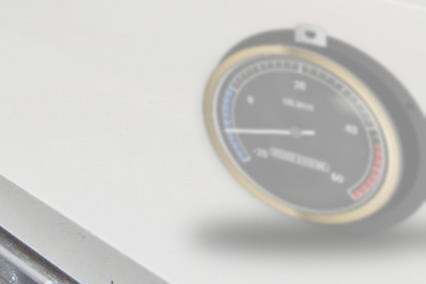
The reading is -12
